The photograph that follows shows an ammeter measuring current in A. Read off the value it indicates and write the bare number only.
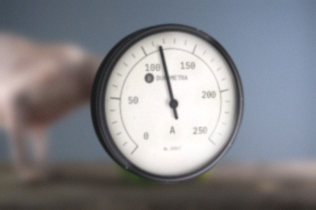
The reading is 115
